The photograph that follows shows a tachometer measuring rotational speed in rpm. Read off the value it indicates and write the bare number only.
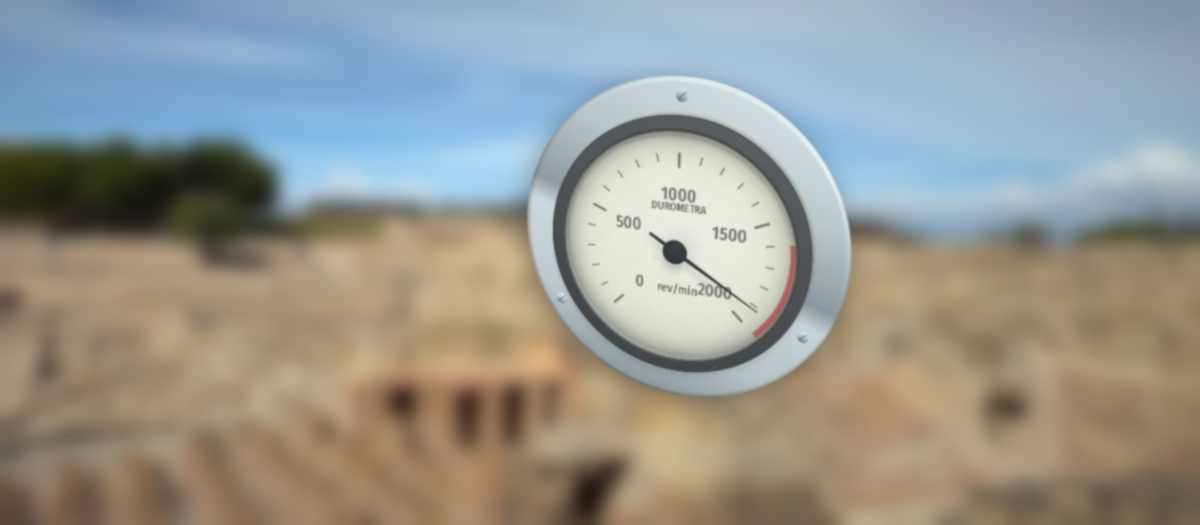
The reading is 1900
